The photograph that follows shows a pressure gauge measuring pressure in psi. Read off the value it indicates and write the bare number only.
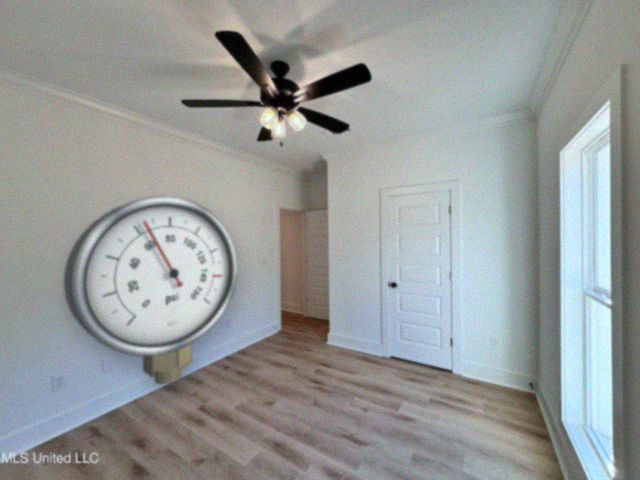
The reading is 65
